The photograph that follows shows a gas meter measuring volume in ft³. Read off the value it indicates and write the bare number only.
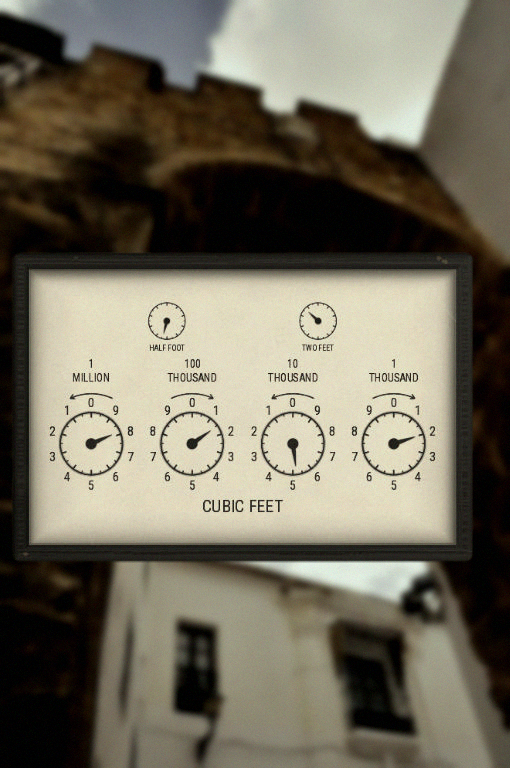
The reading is 815200
